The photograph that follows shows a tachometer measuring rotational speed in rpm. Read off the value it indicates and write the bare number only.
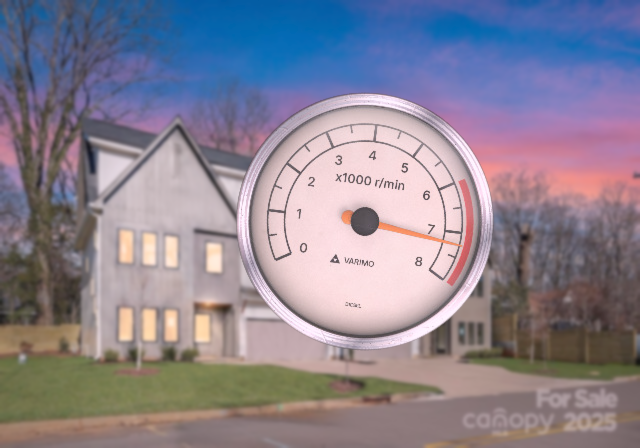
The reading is 7250
